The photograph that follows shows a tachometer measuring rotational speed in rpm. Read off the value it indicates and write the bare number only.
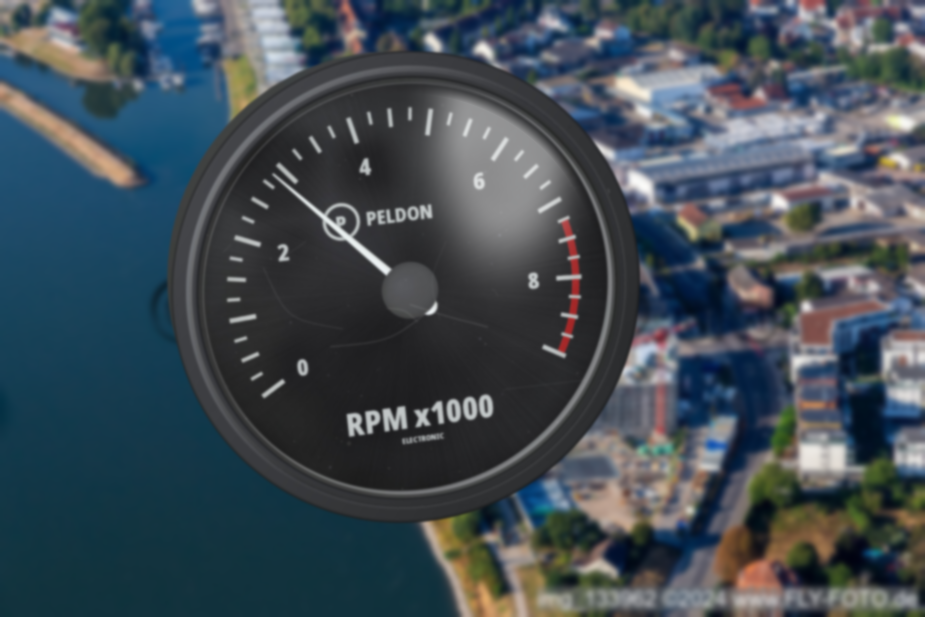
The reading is 2875
